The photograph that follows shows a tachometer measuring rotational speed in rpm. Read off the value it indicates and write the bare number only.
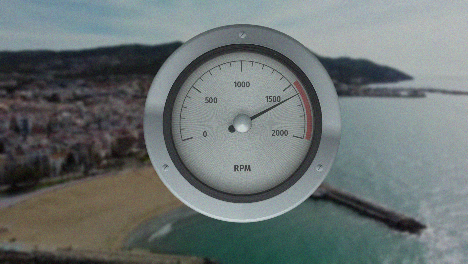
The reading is 1600
